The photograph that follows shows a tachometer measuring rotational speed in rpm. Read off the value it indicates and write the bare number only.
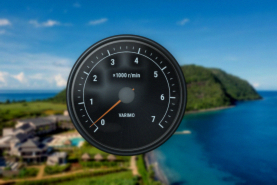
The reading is 200
